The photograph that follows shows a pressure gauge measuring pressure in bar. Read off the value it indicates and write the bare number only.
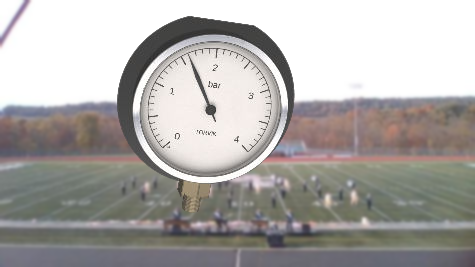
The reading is 1.6
